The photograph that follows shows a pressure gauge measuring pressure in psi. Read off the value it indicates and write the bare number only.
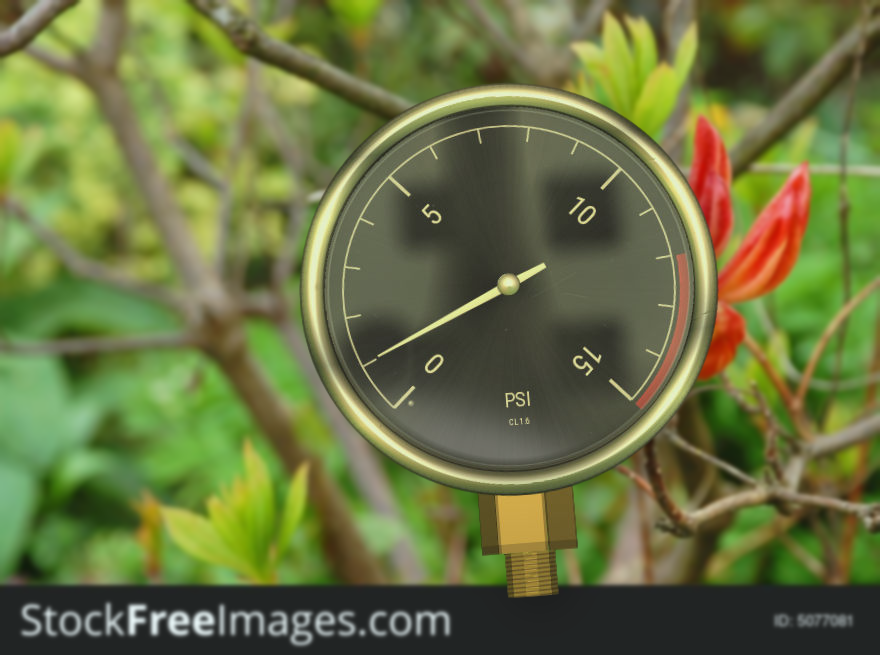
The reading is 1
